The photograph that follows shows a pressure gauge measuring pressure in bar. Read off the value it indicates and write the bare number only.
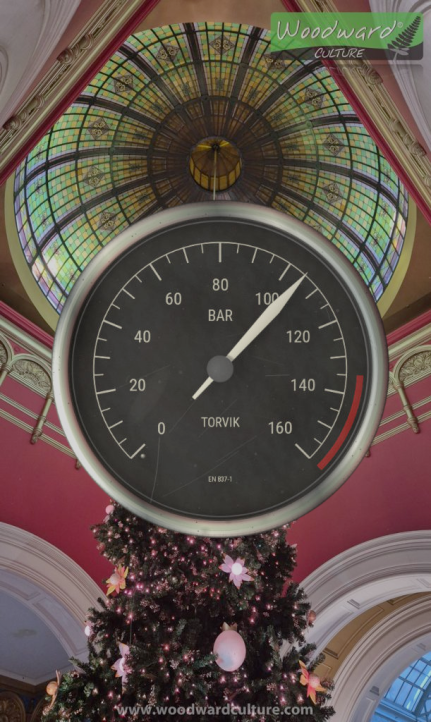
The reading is 105
